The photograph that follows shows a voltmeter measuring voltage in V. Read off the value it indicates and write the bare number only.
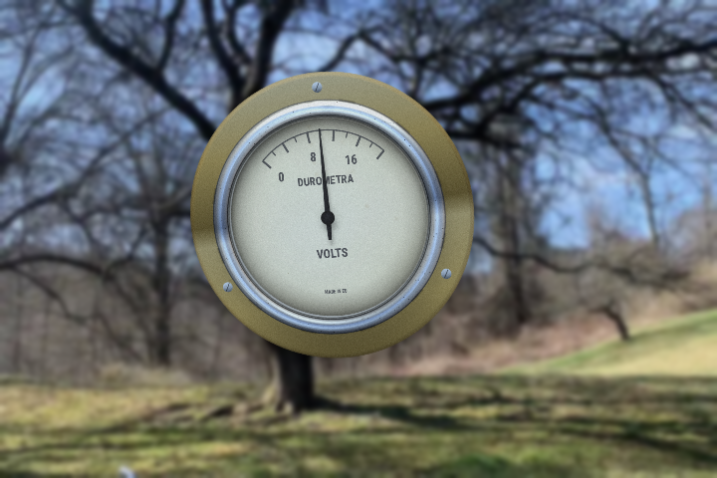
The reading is 10
